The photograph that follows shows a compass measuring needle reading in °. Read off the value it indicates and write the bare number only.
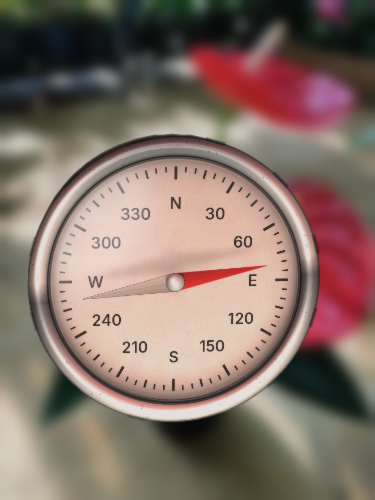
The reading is 80
